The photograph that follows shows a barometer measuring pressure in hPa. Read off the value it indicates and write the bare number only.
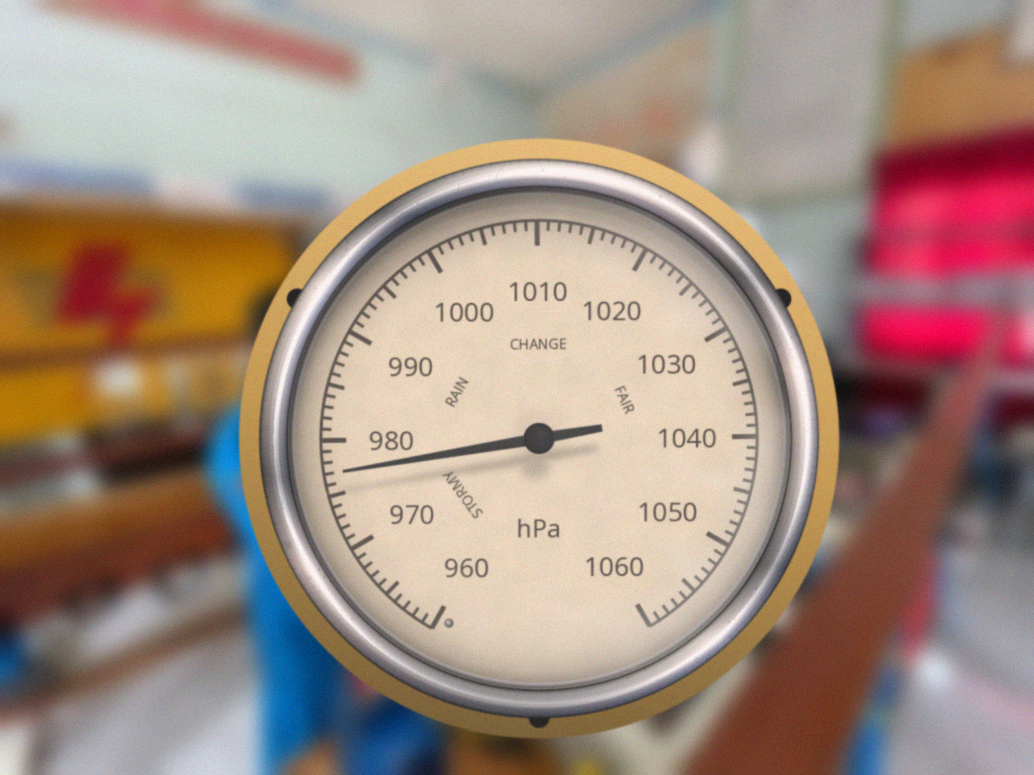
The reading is 977
